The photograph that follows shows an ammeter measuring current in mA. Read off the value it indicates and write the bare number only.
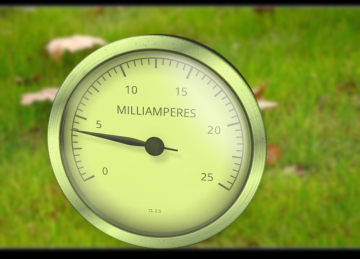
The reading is 4
